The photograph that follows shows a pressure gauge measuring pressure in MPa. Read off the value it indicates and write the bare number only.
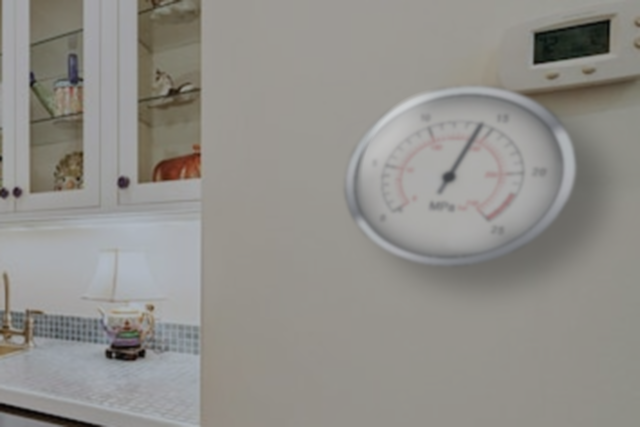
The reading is 14
